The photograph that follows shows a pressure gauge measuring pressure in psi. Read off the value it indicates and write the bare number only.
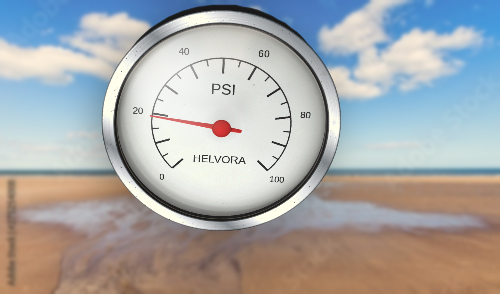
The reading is 20
